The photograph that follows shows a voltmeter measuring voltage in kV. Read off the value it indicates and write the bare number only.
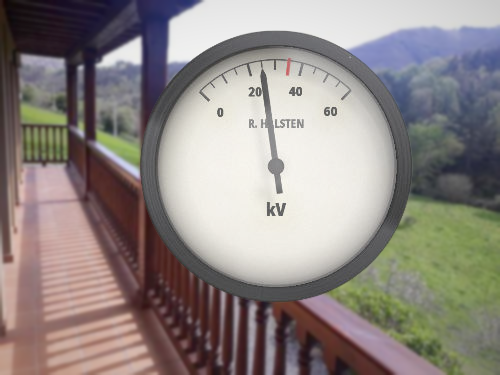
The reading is 25
